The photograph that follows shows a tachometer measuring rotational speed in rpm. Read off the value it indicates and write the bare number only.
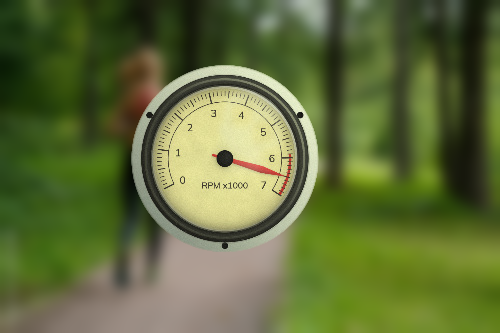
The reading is 6500
